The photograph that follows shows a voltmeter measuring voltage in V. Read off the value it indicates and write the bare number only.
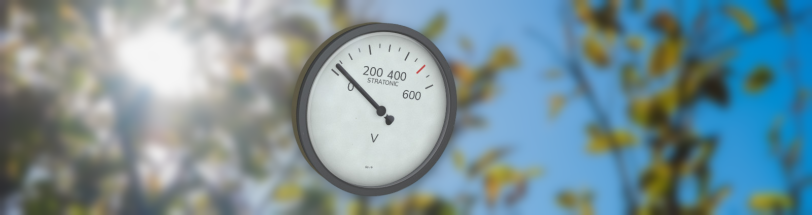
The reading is 25
